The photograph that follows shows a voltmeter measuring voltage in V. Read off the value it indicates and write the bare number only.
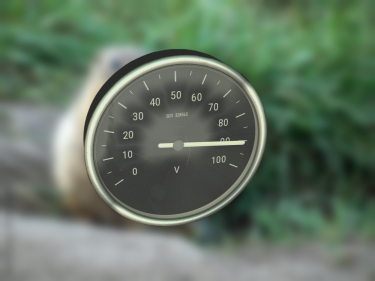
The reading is 90
